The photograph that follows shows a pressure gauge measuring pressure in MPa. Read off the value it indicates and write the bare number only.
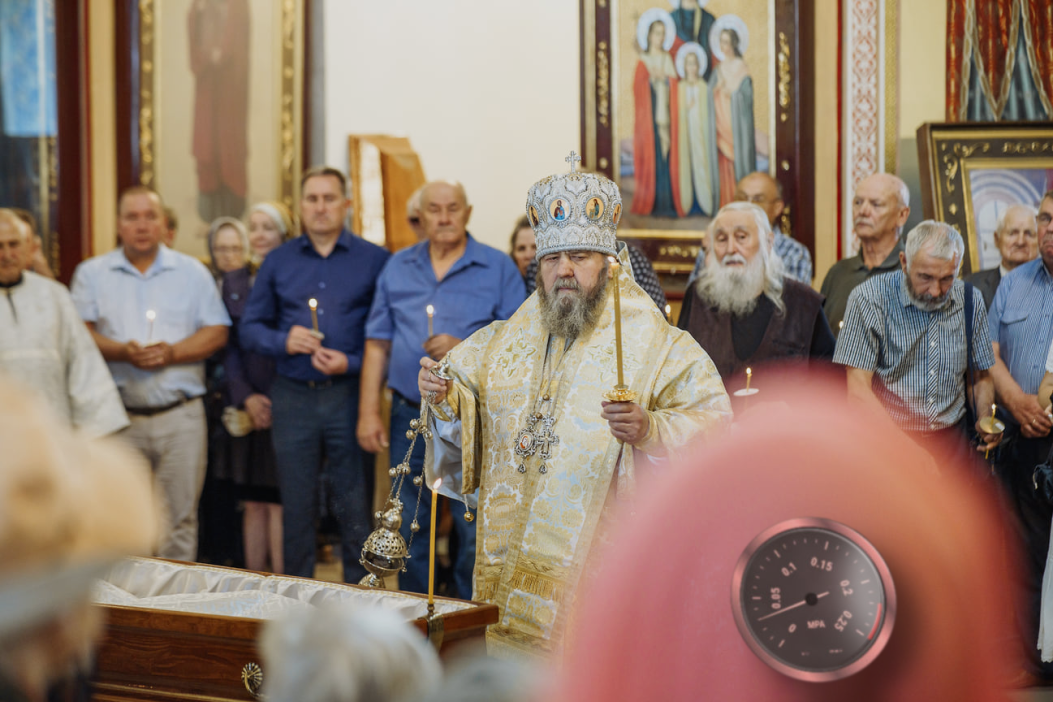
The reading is 0.03
